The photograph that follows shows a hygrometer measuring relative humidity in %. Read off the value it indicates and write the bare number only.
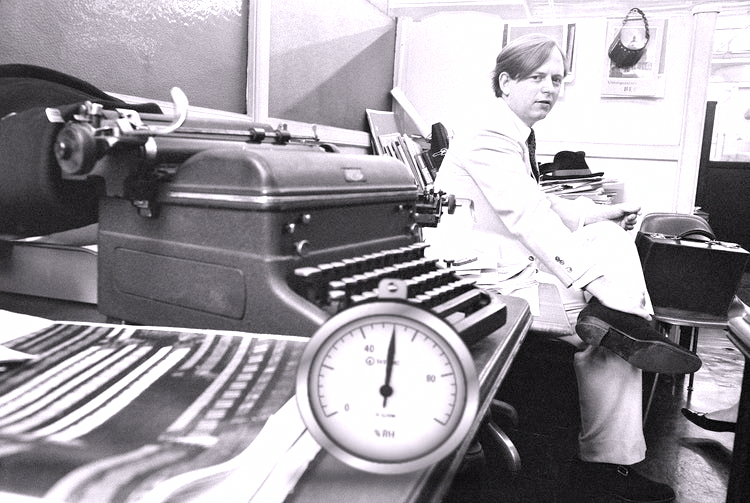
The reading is 52
